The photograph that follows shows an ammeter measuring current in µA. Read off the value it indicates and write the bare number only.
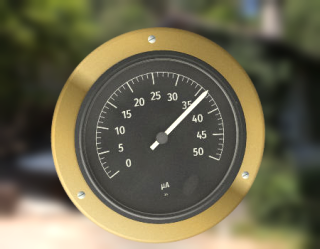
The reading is 36
